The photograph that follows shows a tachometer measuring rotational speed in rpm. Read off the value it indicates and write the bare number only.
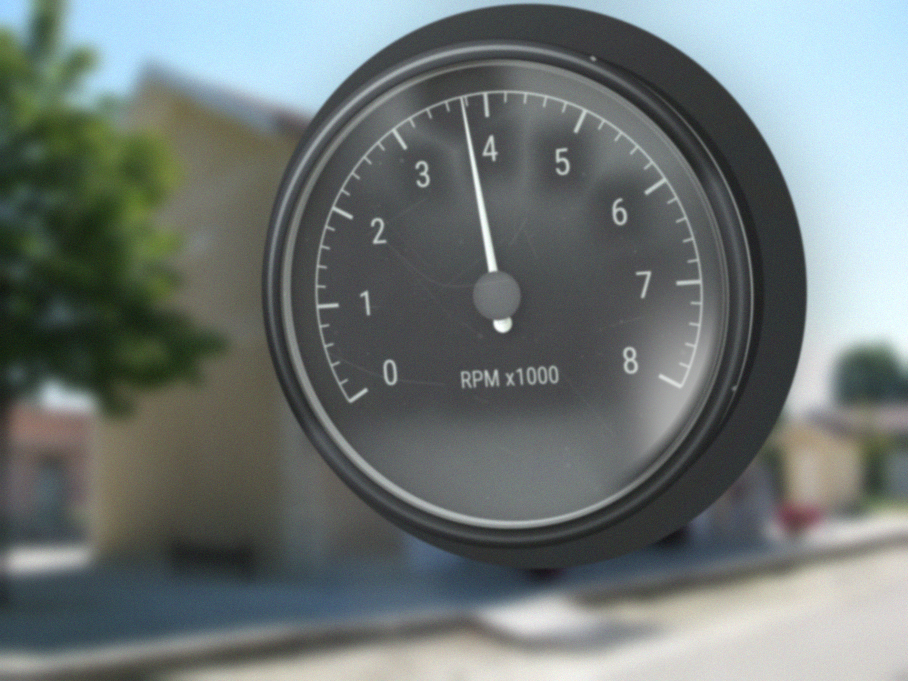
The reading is 3800
